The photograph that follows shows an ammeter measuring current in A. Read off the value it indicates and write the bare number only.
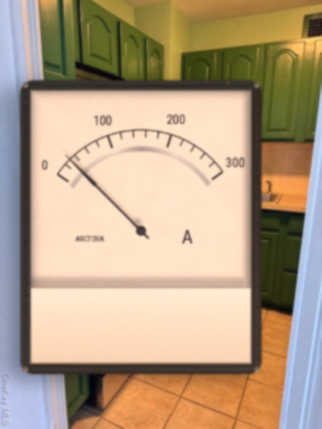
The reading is 30
